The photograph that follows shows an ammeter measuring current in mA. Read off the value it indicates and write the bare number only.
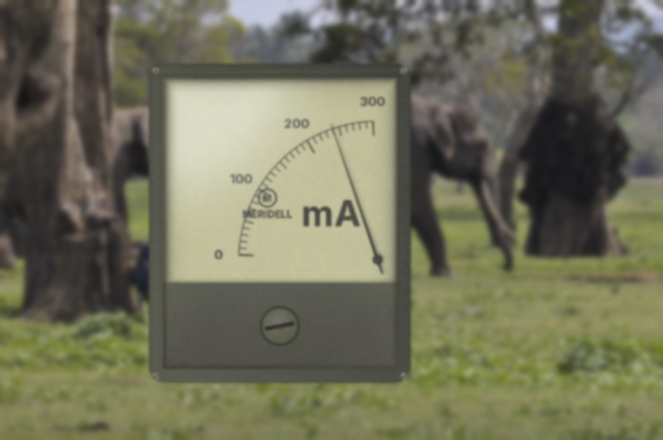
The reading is 240
